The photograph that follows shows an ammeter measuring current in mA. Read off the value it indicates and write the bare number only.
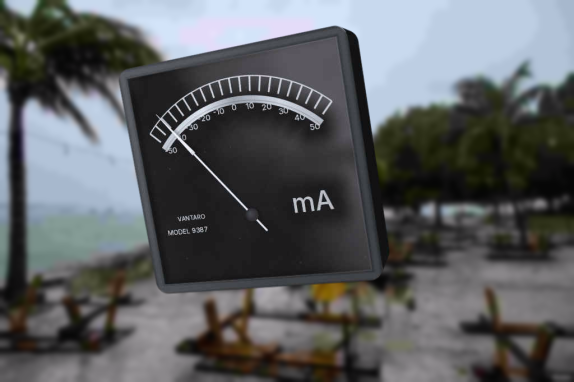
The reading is -40
